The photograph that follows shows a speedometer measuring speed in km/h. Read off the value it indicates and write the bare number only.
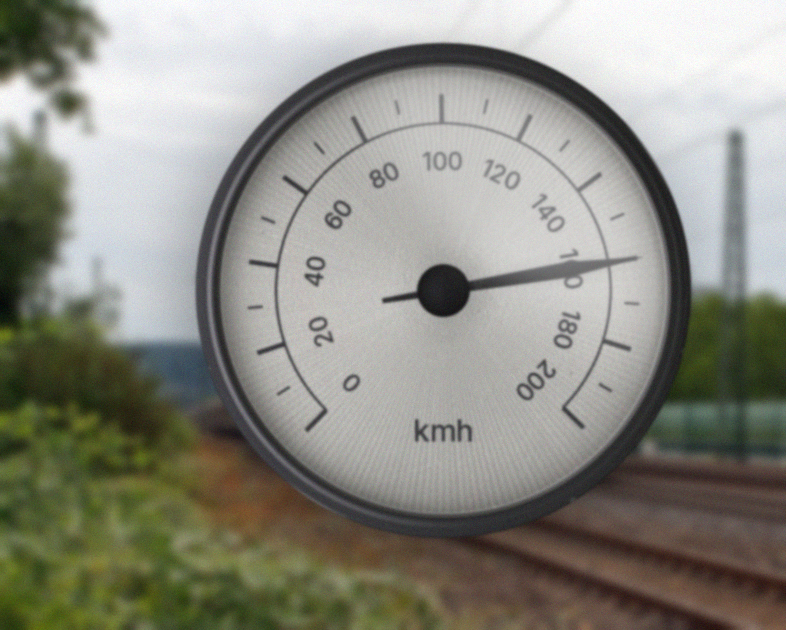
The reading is 160
